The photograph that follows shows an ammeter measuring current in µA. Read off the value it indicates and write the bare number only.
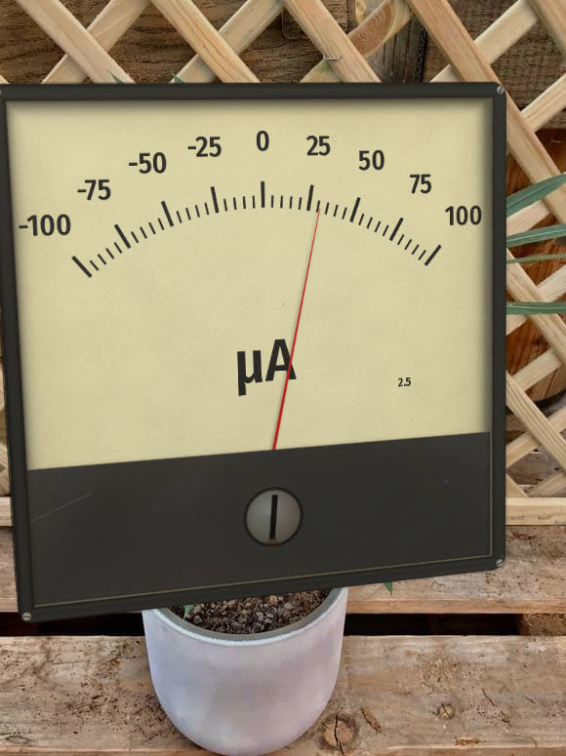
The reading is 30
